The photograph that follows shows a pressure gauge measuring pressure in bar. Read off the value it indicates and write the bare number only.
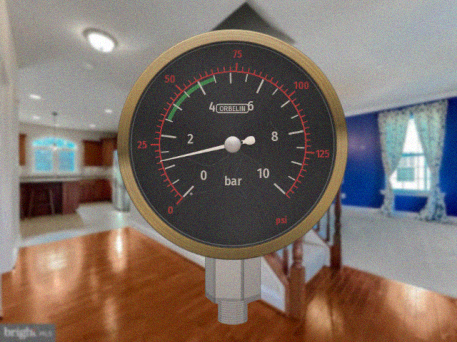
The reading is 1.25
